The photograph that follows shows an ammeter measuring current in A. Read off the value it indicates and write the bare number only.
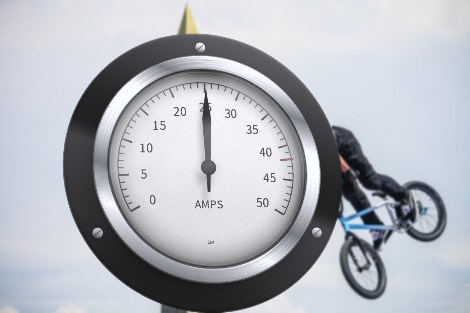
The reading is 25
